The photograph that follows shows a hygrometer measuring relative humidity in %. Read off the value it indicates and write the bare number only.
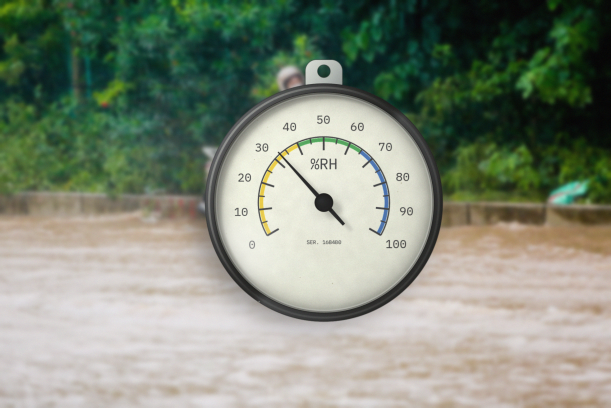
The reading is 32.5
